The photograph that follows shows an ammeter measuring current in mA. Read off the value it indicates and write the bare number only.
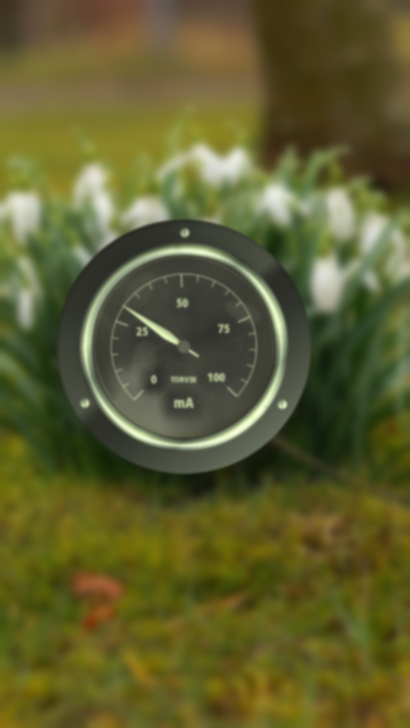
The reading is 30
